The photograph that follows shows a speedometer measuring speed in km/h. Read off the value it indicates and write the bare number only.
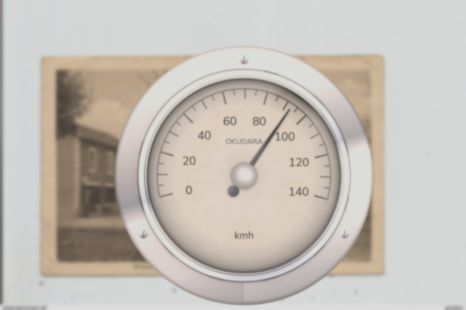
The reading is 92.5
